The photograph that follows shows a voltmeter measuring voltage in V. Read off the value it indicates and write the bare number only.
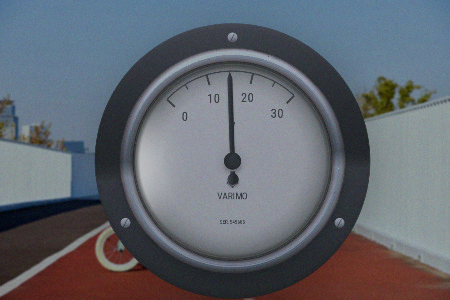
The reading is 15
